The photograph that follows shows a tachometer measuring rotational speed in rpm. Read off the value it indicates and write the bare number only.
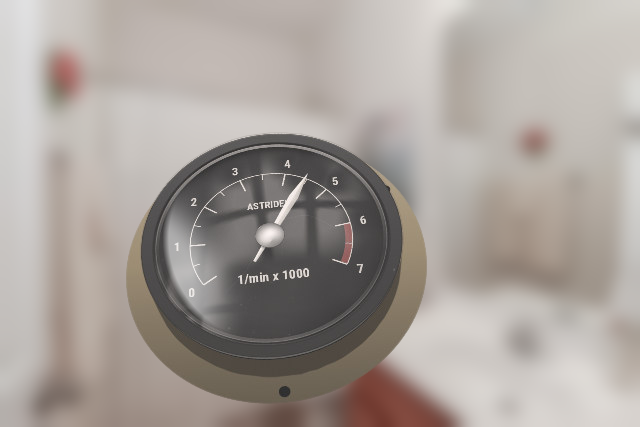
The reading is 4500
